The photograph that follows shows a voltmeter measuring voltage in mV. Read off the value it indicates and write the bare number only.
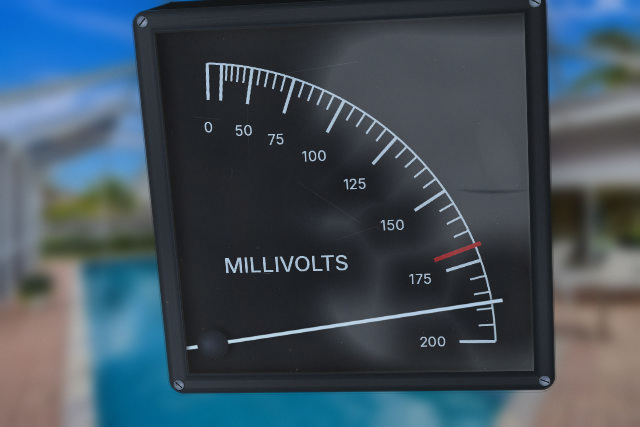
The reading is 187.5
